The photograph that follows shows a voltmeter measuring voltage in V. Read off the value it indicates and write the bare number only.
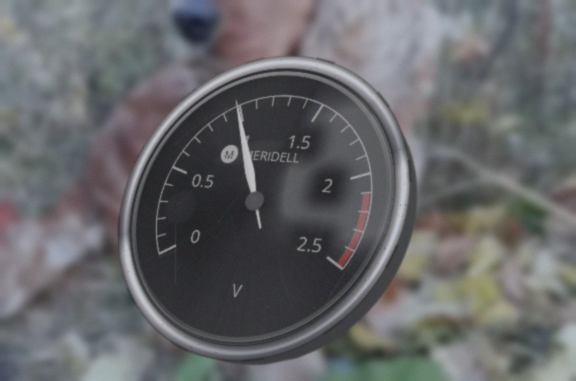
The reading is 1
